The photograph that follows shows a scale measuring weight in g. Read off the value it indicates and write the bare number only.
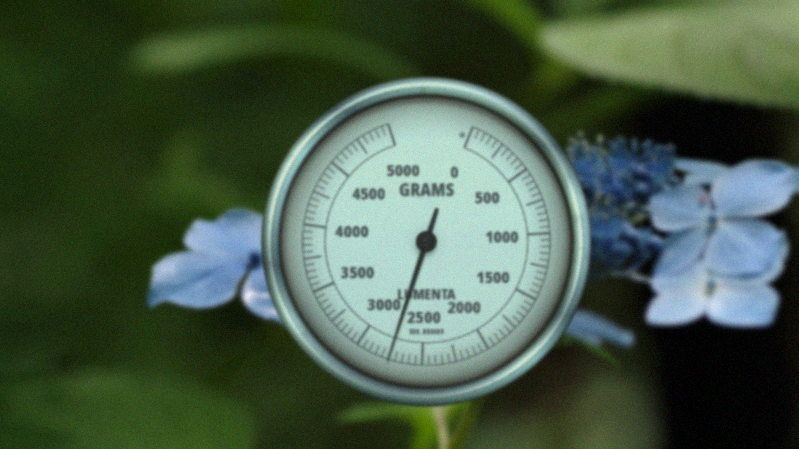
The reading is 2750
